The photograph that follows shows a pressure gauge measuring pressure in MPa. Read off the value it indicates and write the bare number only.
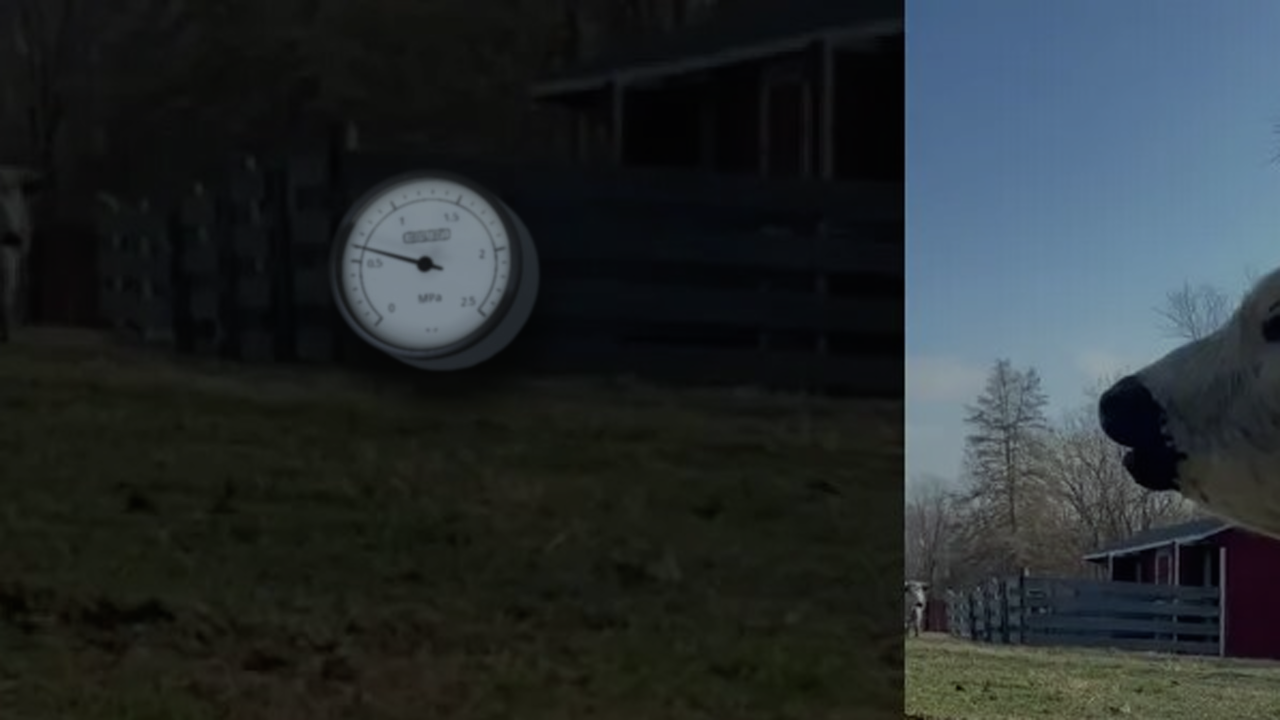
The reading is 0.6
